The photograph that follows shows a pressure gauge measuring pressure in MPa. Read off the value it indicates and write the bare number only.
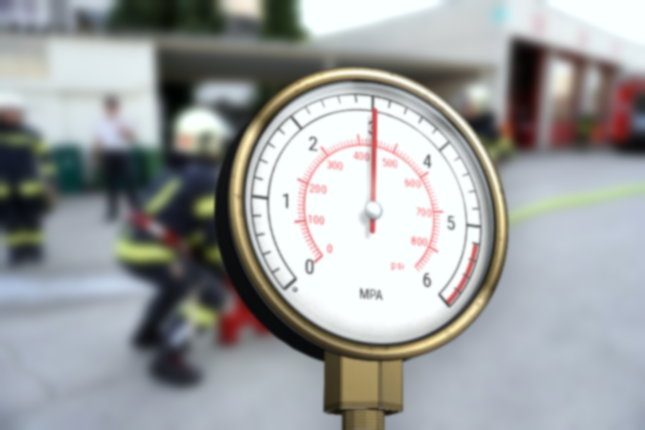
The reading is 3
